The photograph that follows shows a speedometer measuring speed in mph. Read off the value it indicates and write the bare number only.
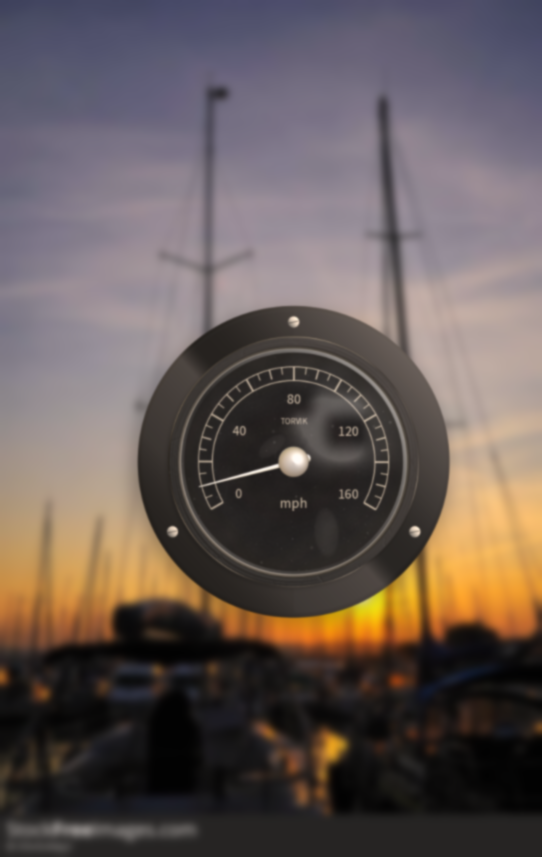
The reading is 10
